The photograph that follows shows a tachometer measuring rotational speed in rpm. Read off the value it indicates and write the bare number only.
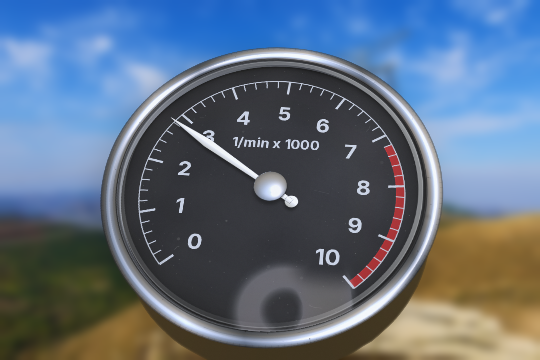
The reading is 2800
